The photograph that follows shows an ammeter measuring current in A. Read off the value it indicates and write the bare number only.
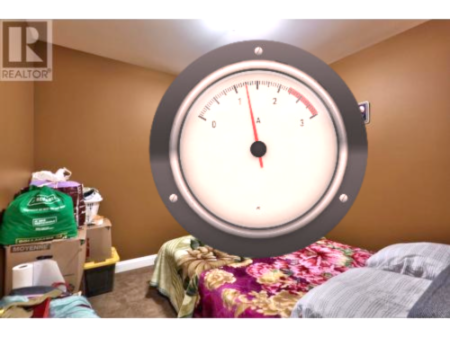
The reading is 1.25
